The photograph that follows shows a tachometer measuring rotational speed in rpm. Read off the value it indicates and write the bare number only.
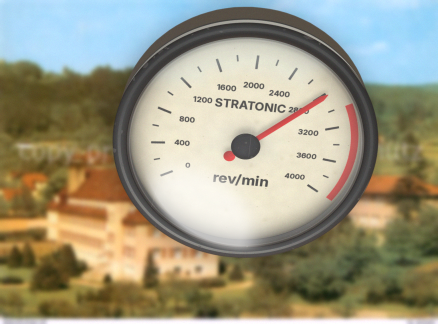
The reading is 2800
